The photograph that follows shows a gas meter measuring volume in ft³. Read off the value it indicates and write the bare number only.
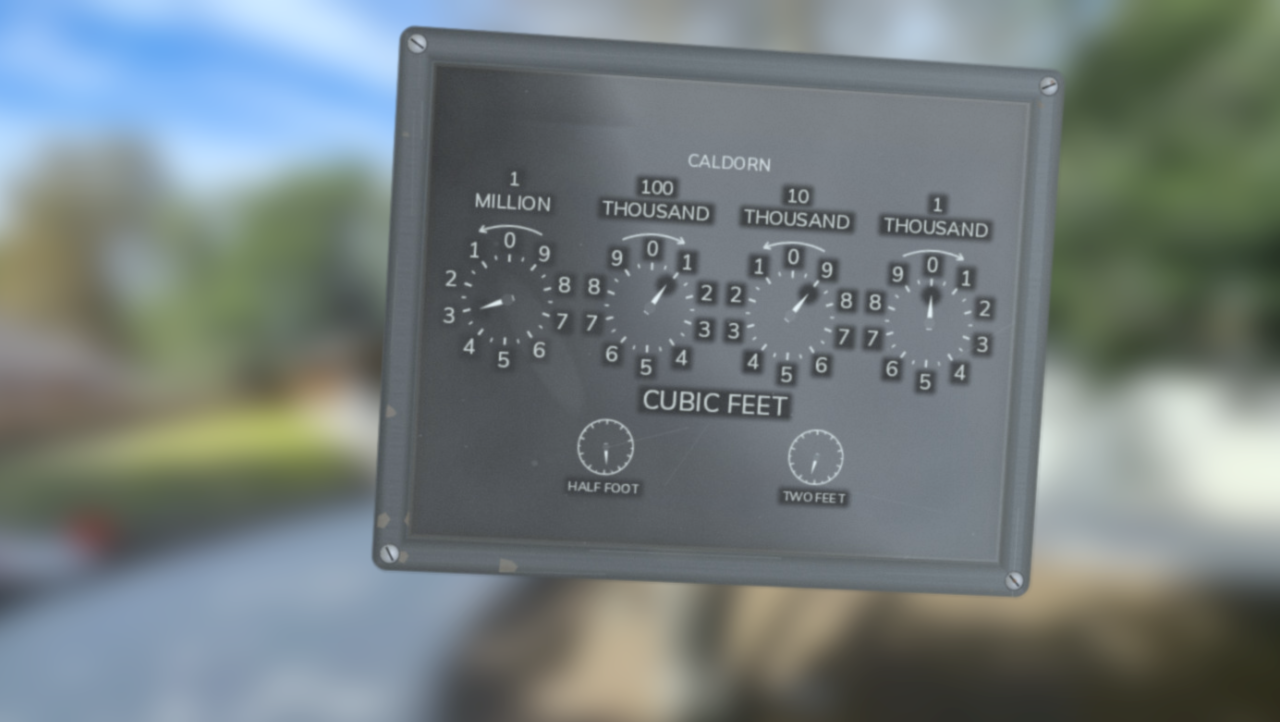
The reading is 309000
